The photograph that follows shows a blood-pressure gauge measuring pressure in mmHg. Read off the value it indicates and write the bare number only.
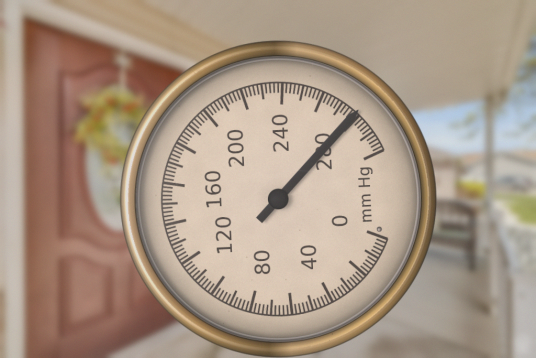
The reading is 278
